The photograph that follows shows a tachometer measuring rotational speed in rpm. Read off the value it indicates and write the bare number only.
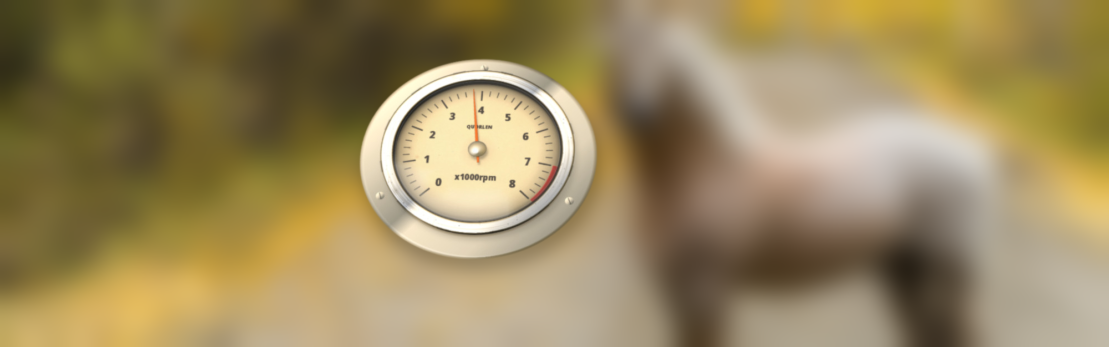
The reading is 3800
